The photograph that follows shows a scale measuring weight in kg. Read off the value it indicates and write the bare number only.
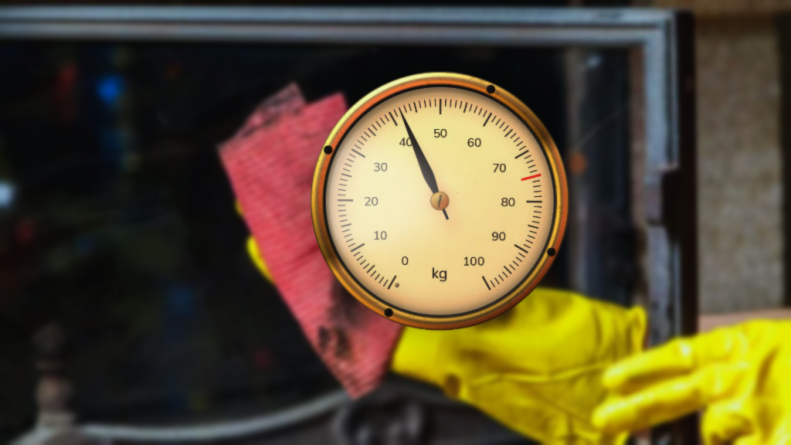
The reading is 42
